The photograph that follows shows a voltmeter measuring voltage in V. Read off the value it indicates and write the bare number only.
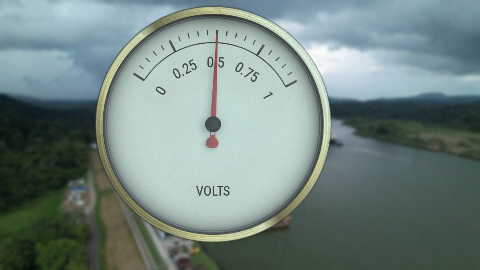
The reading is 0.5
